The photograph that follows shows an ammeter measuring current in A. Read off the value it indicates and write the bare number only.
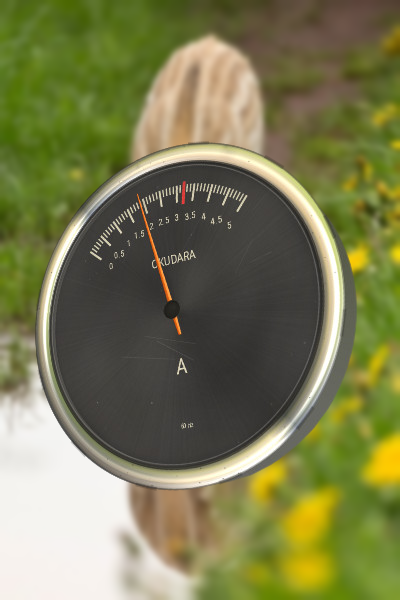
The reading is 2
